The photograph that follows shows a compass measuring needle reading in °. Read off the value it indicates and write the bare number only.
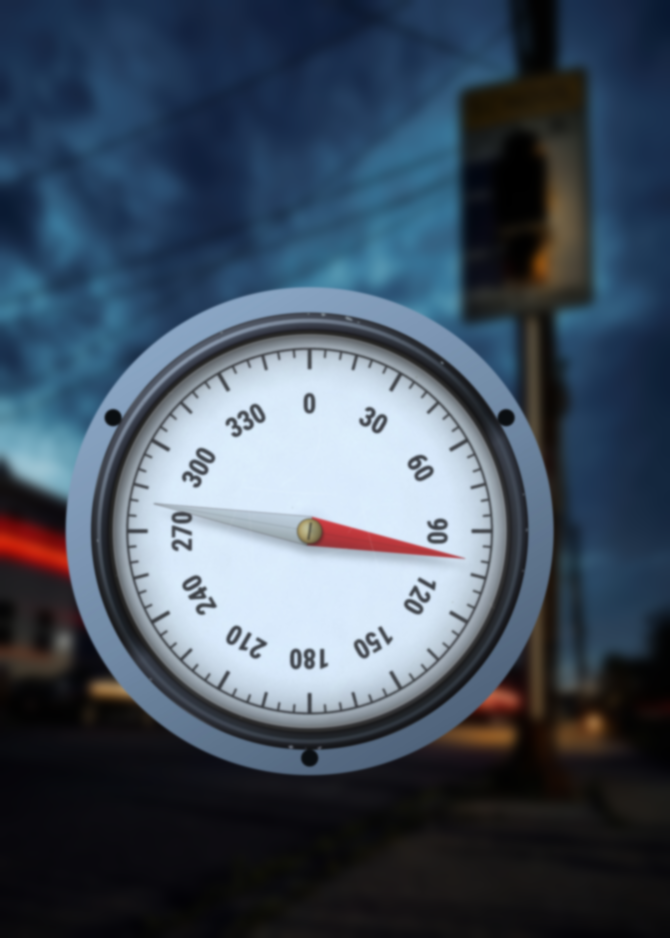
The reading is 100
